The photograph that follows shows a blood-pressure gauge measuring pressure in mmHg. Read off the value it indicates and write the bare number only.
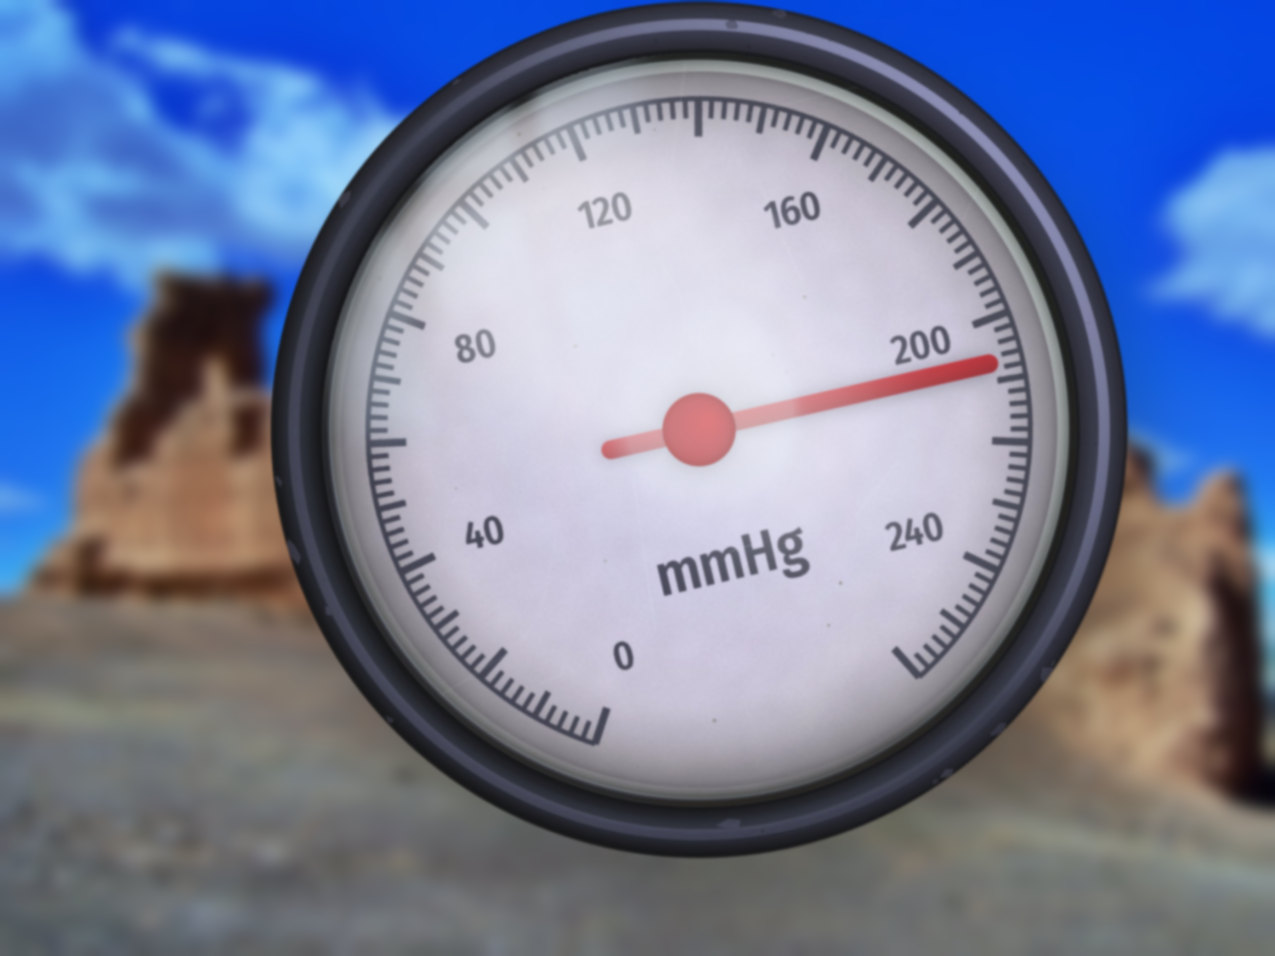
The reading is 207
